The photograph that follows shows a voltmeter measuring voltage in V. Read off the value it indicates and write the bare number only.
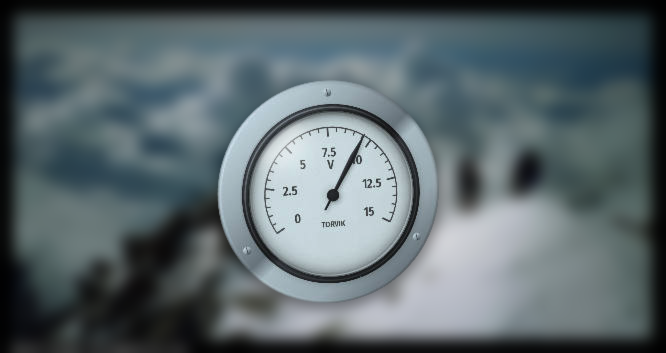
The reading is 9.5
